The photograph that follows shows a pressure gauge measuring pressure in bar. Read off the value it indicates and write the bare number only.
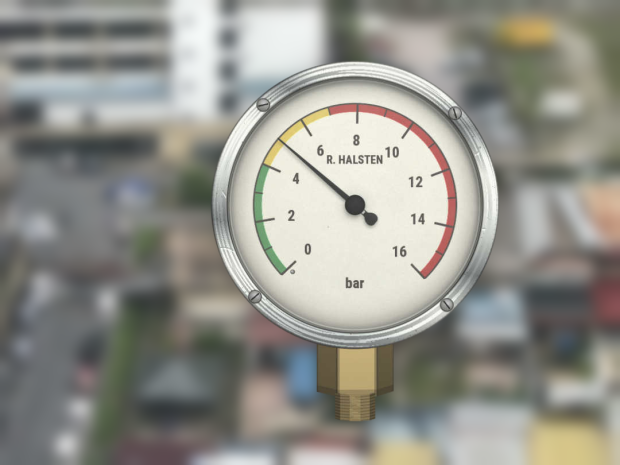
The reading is 5
